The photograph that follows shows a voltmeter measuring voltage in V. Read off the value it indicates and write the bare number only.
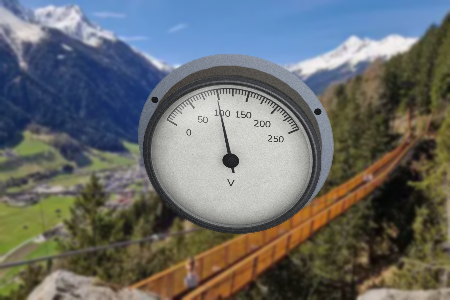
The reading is 100
